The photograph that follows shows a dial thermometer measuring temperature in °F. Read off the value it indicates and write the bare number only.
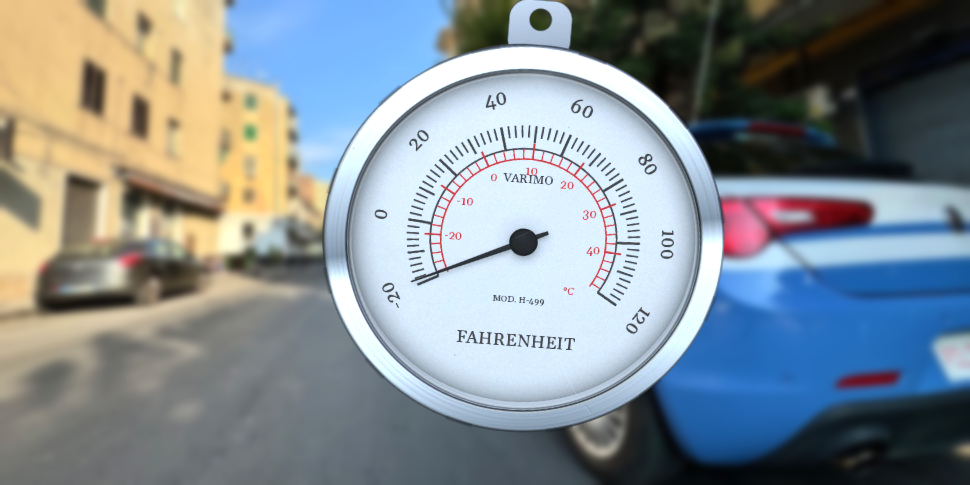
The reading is -18
